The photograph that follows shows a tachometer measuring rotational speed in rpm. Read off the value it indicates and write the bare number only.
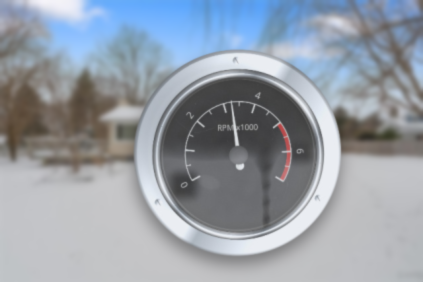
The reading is 3250
